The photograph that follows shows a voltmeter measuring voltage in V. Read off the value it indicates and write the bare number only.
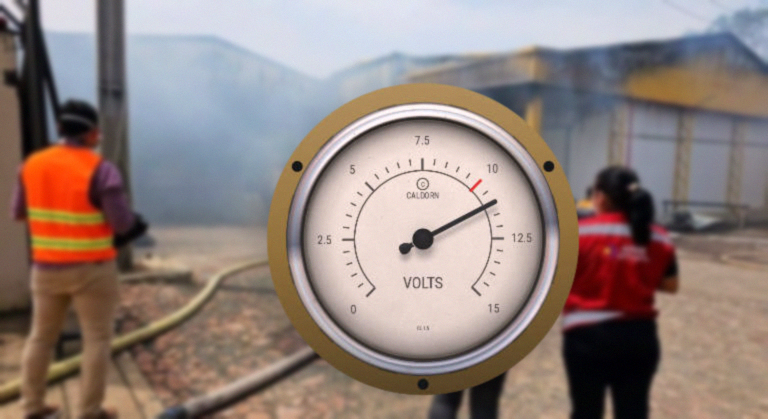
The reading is 11
